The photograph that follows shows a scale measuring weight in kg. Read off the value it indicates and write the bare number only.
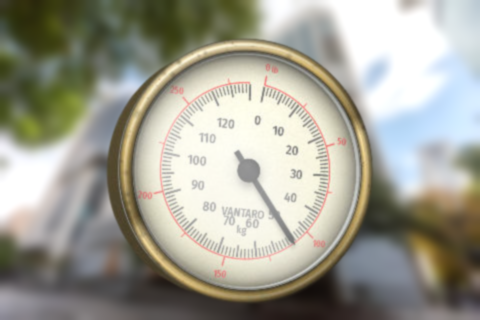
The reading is 50
